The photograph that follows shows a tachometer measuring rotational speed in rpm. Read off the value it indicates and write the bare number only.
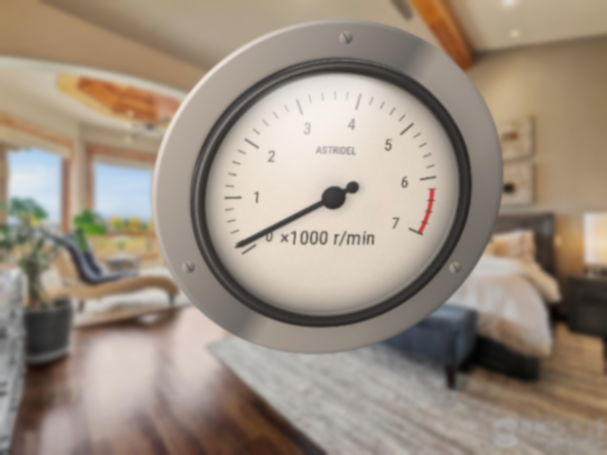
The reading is 200
